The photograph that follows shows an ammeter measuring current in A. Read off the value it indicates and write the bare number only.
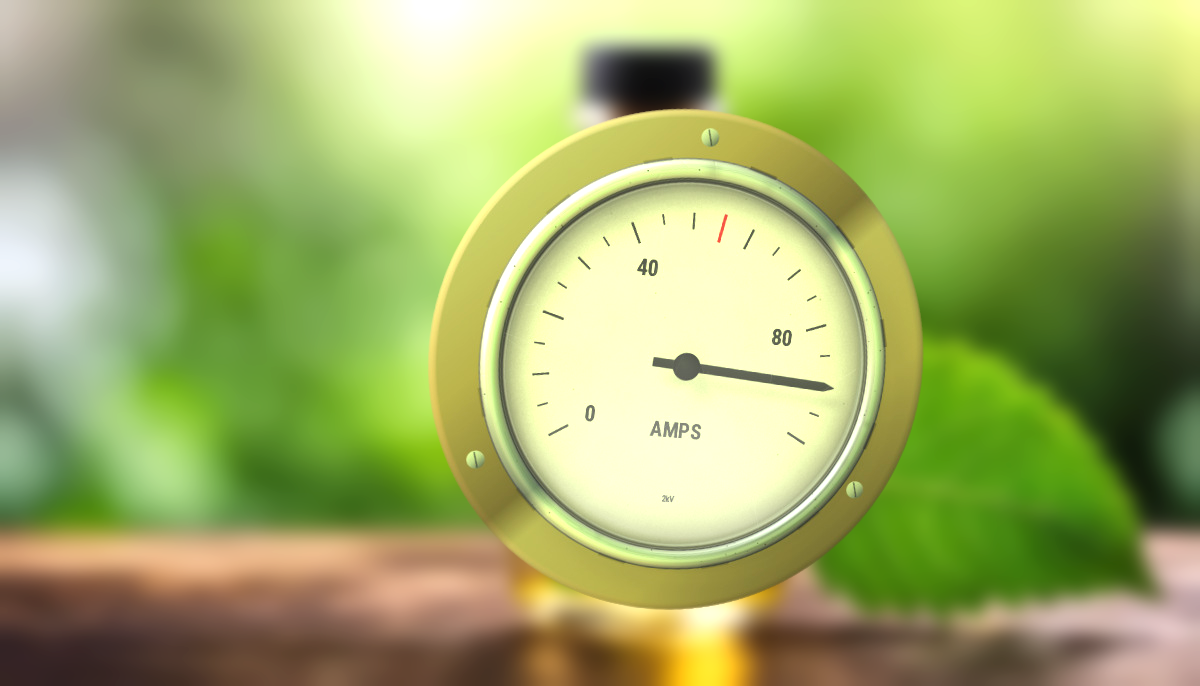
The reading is 90
